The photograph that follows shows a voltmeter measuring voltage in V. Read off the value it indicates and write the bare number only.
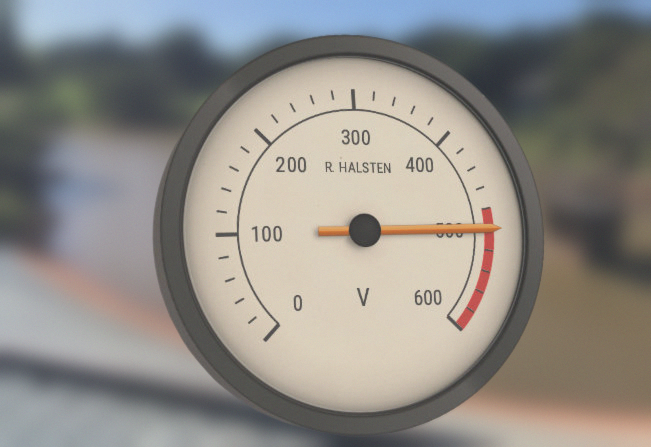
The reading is 500
